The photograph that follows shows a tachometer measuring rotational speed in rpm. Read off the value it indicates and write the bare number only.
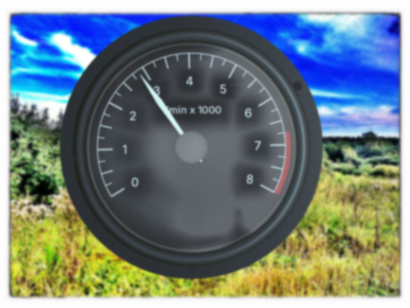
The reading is 2875
